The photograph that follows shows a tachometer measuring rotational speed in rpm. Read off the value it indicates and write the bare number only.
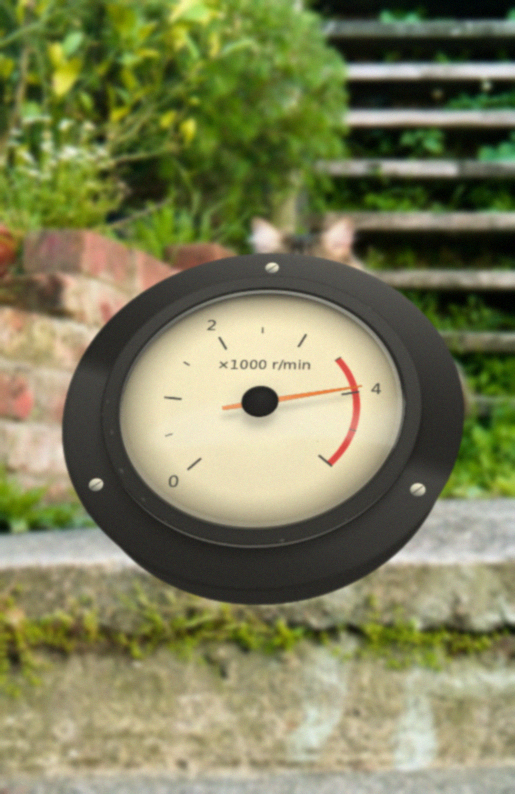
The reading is 4000
